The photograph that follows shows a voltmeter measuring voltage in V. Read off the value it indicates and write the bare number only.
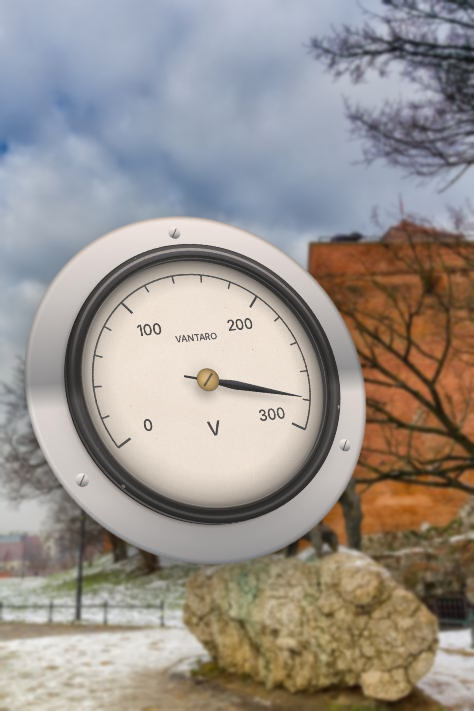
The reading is 280
